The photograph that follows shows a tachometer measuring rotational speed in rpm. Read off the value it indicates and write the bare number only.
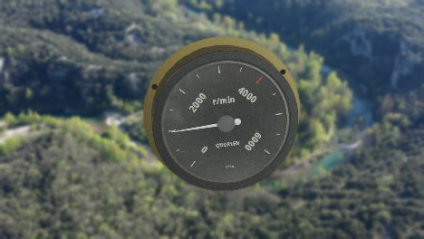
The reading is 1000
